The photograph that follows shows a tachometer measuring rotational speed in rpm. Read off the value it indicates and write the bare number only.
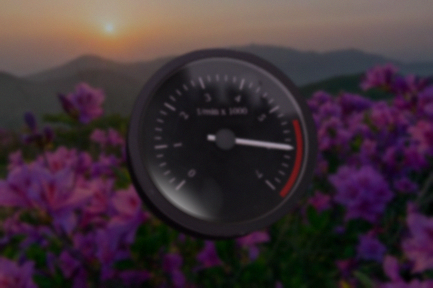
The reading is 6000
